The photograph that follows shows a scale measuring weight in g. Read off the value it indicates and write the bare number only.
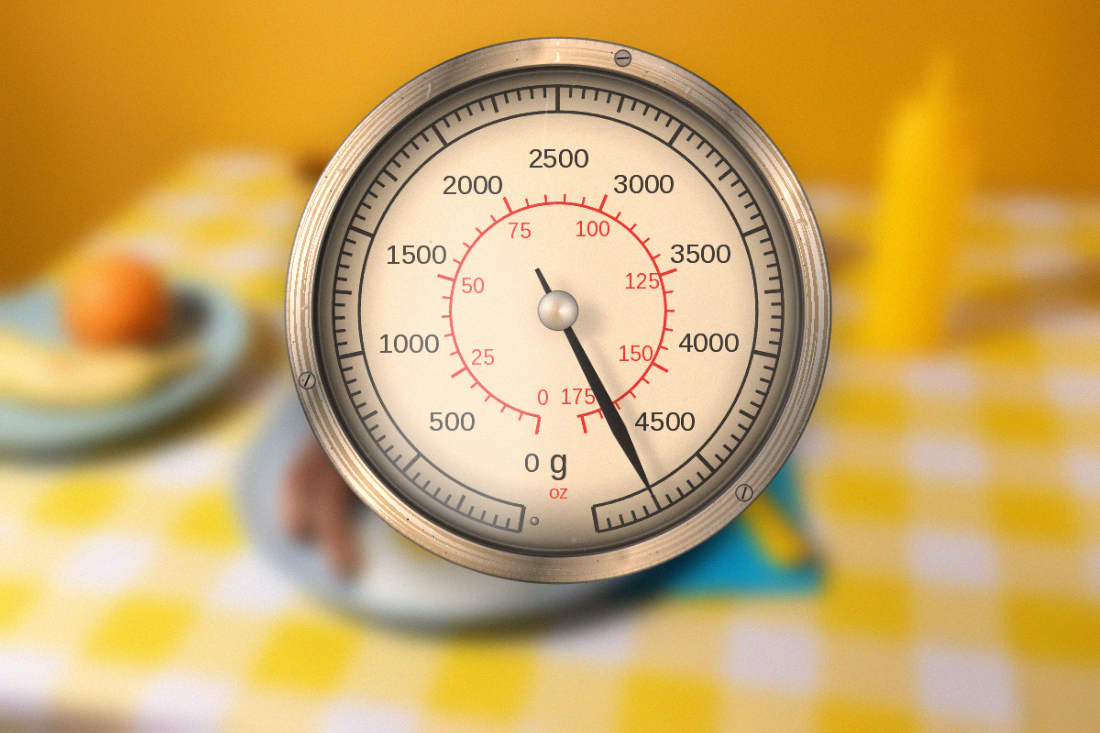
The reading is 4750
